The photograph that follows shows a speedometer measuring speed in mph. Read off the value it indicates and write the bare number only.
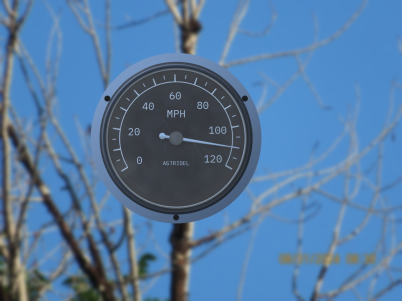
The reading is 110
